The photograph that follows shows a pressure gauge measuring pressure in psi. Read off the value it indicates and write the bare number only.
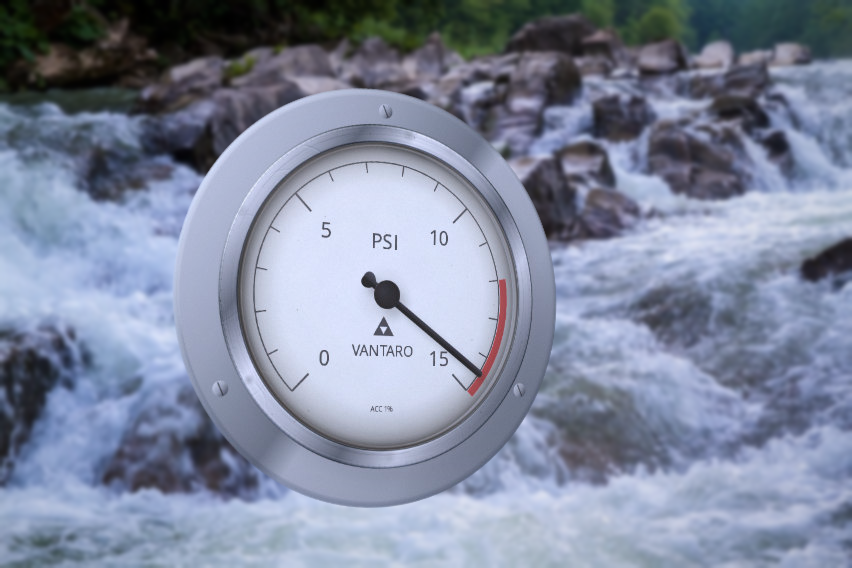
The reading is 14.5
